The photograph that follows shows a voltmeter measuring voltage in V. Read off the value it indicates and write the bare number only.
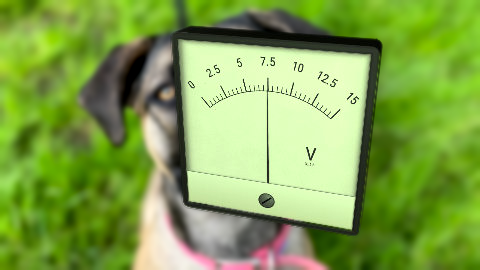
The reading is 7.5
